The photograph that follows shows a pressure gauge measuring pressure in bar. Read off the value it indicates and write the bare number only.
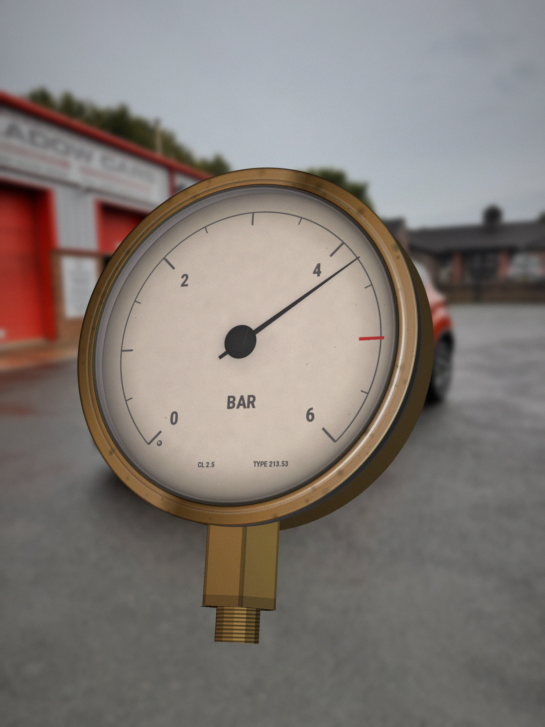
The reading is 4.25
